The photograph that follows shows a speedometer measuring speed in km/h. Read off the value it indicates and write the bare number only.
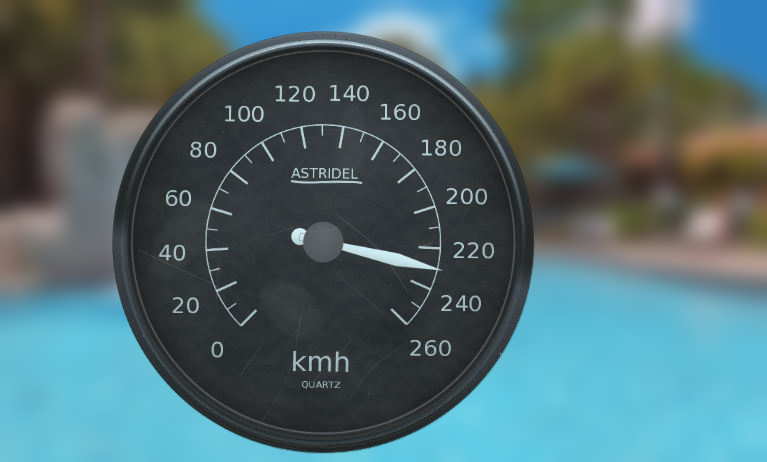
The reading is 230
